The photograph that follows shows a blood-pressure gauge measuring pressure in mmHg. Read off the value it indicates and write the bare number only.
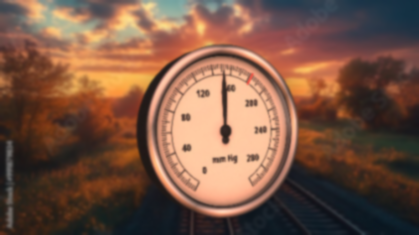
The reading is 150
